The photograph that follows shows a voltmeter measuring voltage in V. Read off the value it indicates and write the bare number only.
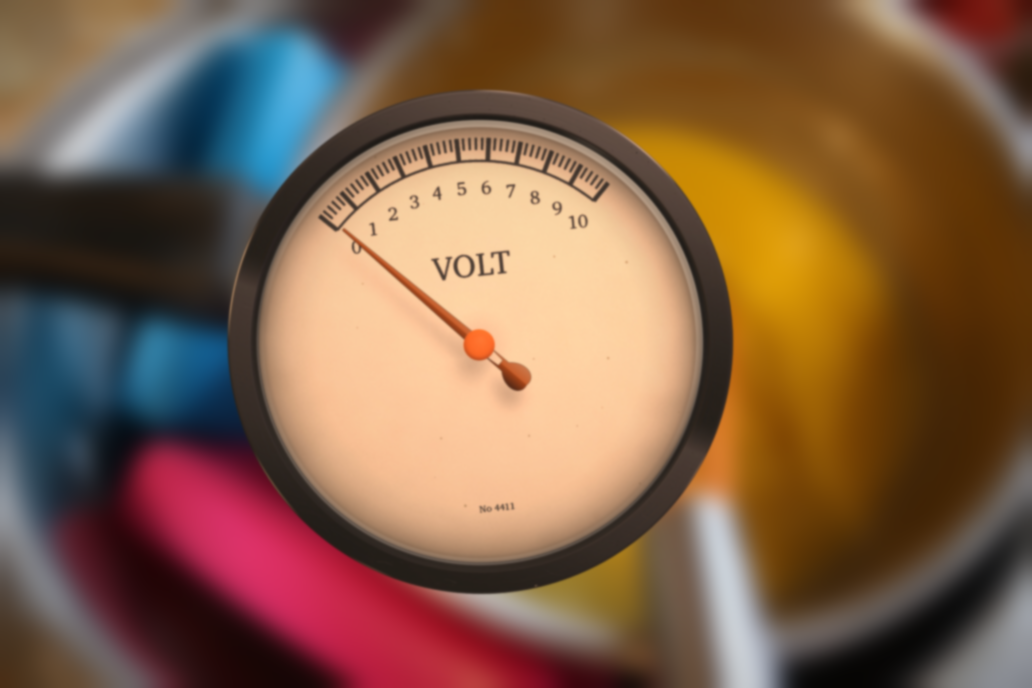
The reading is 0.2
